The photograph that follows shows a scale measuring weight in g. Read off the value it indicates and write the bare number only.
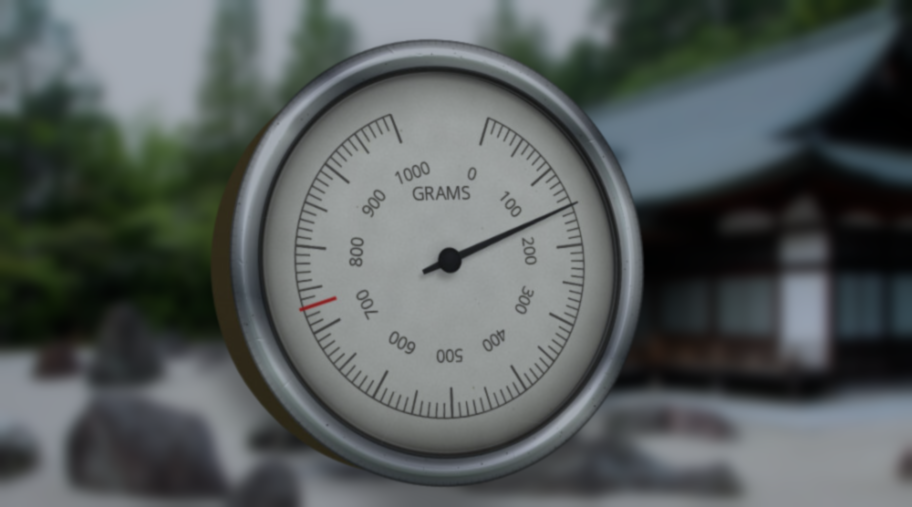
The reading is 150
